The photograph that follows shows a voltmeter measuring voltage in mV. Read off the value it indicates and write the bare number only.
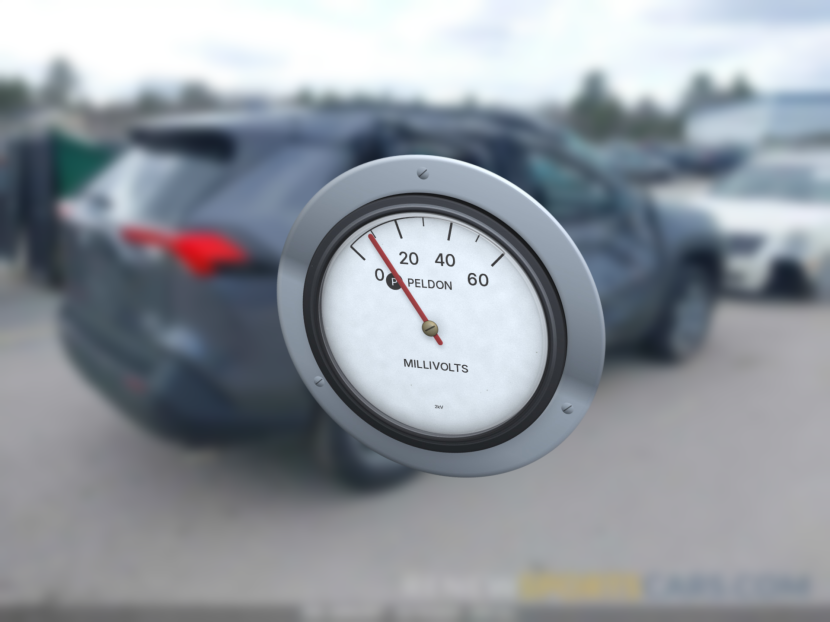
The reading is 10
